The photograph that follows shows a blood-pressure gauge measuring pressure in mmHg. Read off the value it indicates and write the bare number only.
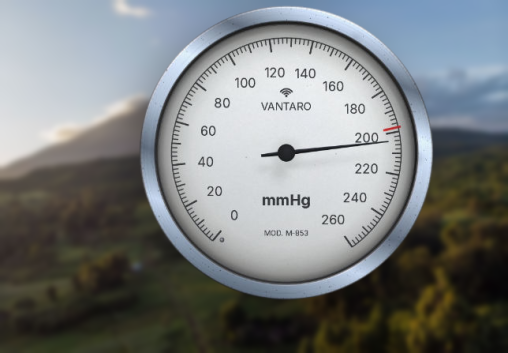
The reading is 204
